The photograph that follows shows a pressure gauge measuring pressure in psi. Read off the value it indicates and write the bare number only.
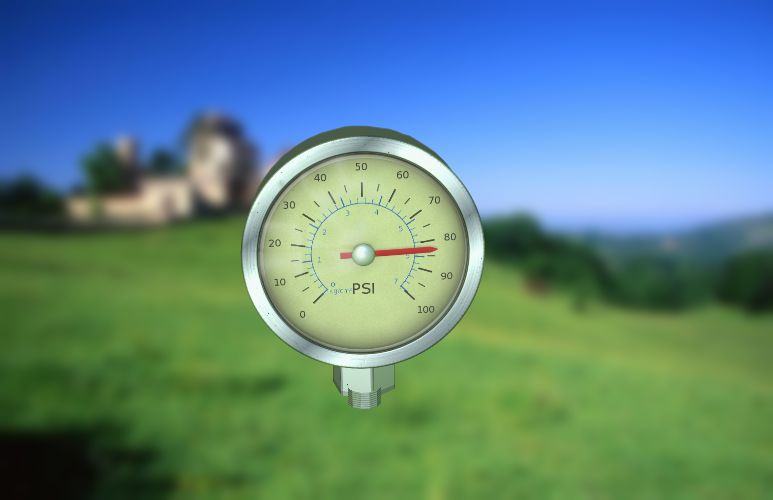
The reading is 82.5
